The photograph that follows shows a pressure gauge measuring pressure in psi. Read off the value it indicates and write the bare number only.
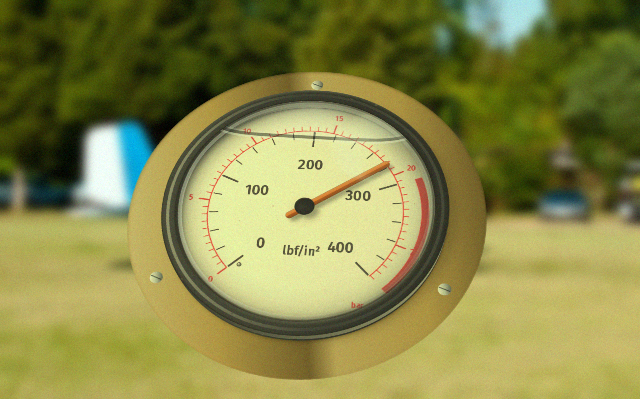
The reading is 280
